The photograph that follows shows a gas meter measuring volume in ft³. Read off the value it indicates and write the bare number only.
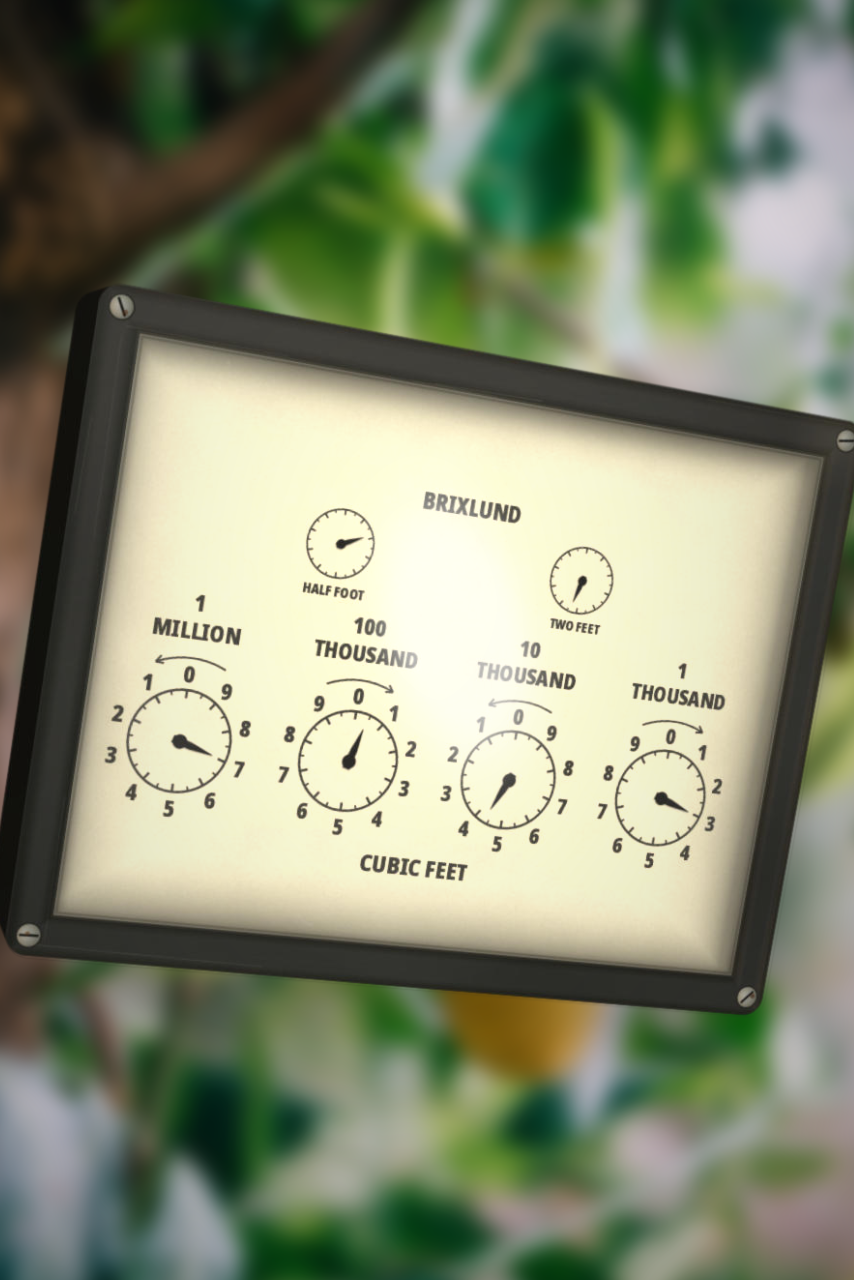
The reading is 704300
